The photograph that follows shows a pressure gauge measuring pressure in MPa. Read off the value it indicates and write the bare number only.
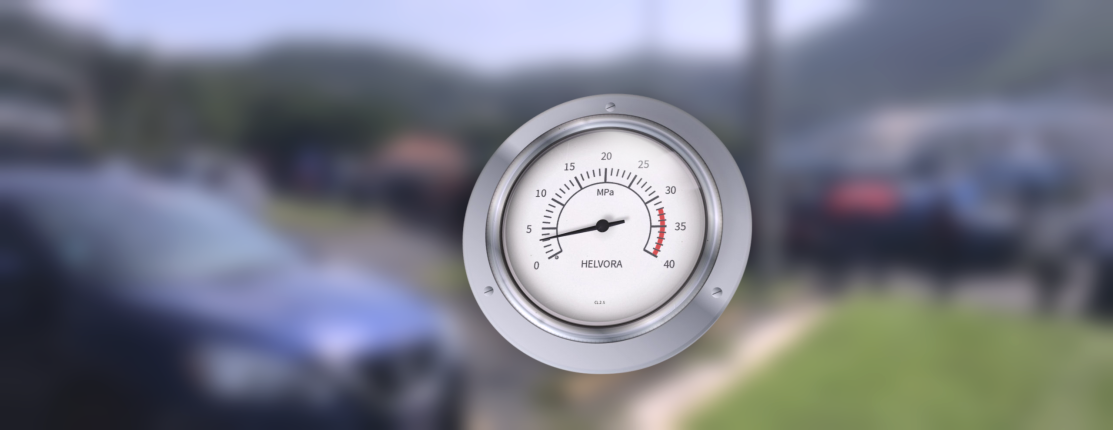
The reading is 3
